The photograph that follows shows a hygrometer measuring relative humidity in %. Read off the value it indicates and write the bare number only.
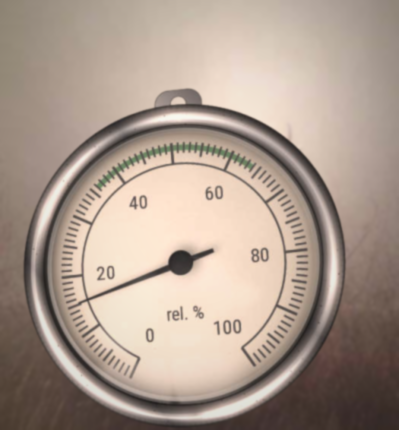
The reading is 15
